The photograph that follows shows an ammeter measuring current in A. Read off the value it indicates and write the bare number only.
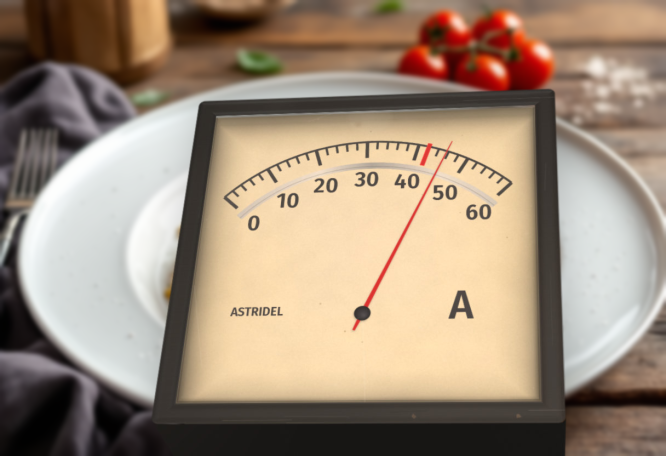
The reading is 46
